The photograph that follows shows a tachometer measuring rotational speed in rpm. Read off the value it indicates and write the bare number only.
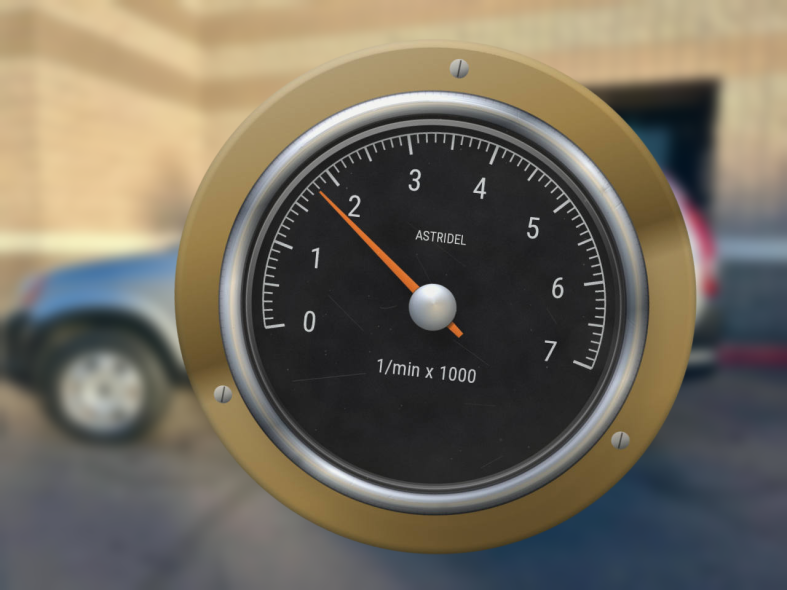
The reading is 1800
